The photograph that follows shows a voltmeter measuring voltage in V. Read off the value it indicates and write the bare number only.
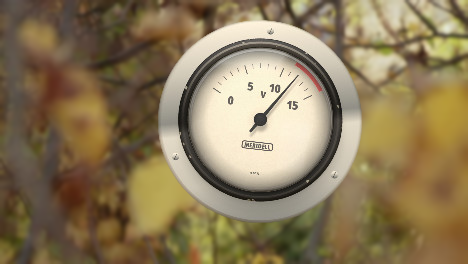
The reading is 12
